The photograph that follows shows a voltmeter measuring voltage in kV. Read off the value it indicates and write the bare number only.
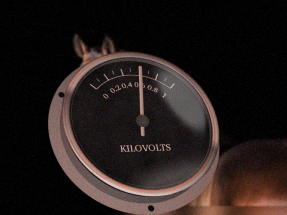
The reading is 0.6
